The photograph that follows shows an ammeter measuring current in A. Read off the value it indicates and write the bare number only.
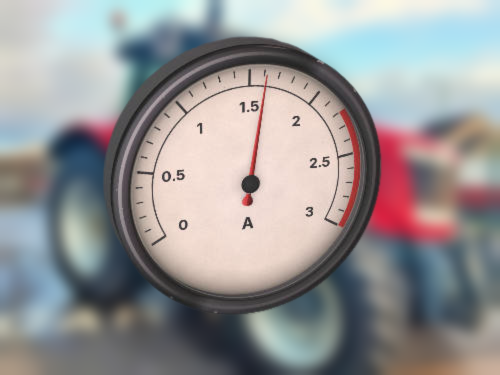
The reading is 1.6
